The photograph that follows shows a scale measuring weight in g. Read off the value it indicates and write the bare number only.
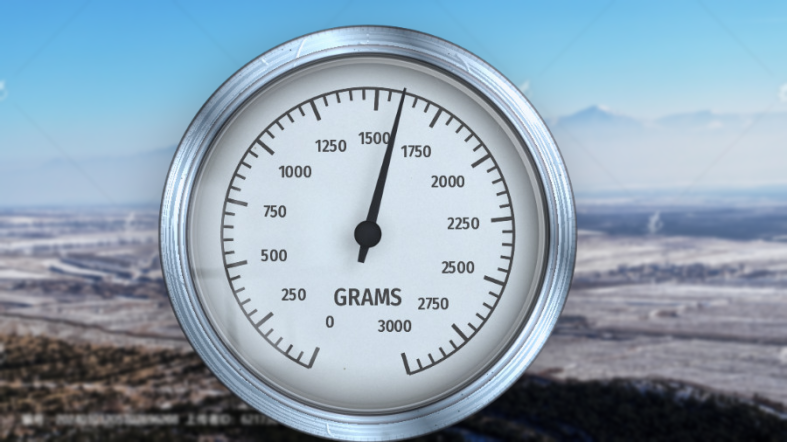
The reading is 1600
